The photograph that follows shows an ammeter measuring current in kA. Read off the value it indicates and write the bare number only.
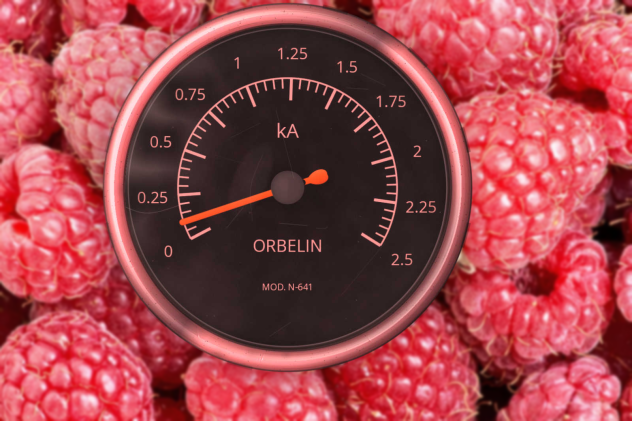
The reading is 0.1
